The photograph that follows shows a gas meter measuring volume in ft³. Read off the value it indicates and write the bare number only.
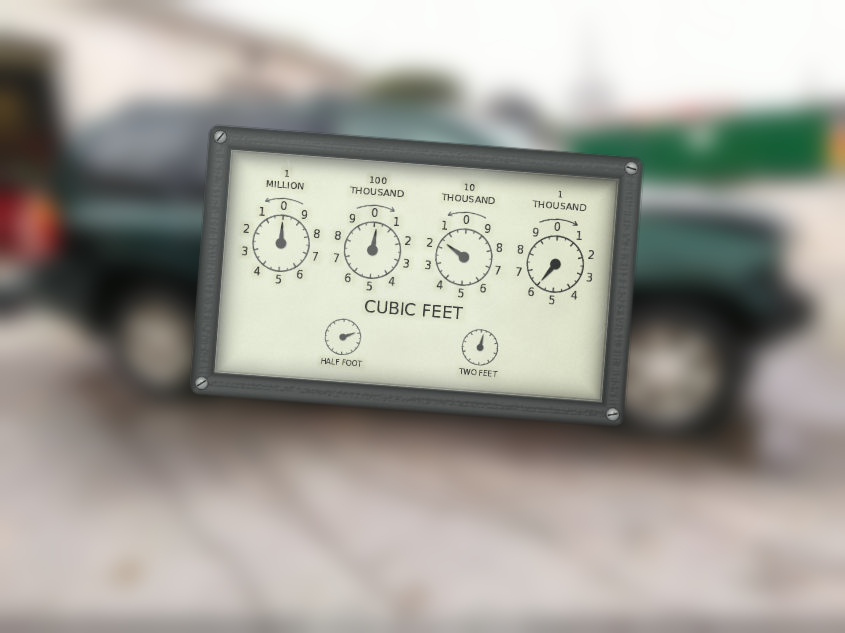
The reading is 1600
